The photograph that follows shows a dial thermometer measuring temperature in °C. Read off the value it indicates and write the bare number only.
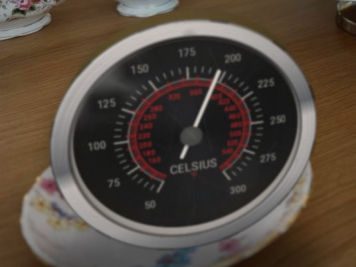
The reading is 195
